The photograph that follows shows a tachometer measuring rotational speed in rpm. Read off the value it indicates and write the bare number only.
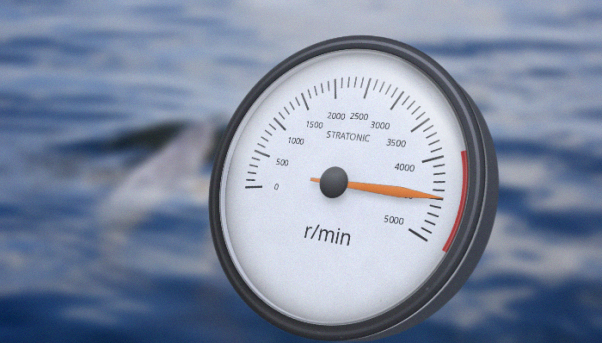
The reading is 4500
